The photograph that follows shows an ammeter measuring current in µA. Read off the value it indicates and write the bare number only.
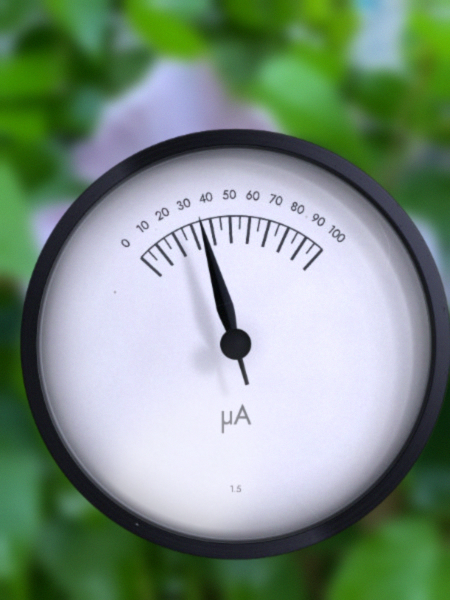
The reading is 35
